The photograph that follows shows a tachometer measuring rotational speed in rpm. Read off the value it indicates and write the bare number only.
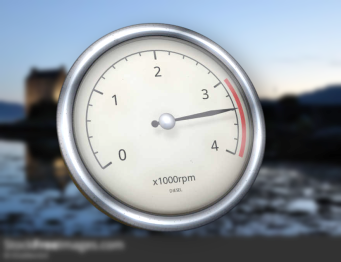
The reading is 3400
